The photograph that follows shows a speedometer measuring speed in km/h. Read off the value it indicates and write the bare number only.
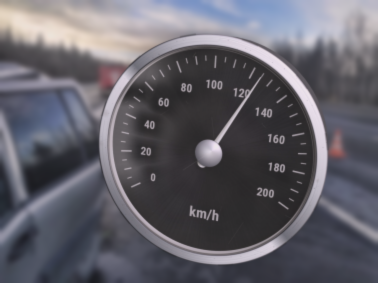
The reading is 125
